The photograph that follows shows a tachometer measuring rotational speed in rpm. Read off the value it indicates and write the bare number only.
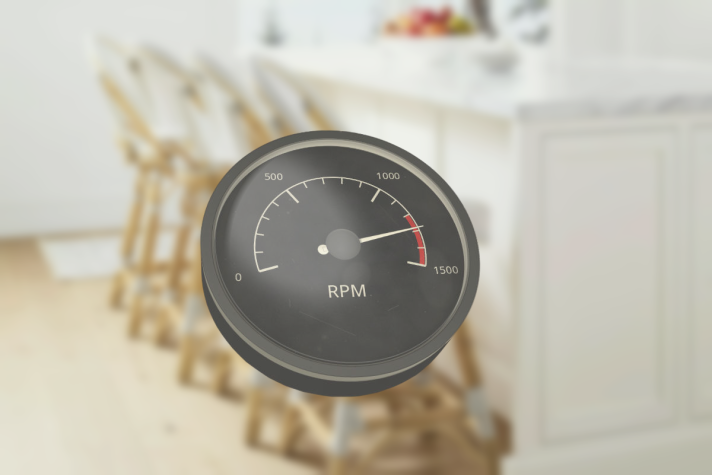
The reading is 1300
